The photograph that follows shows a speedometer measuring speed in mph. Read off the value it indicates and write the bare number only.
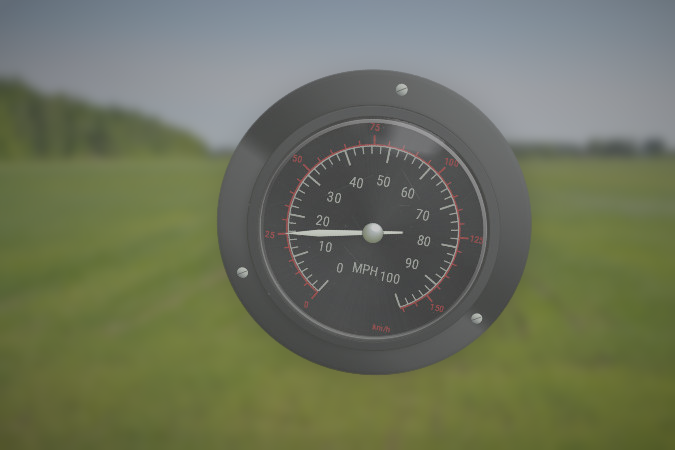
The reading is 16
